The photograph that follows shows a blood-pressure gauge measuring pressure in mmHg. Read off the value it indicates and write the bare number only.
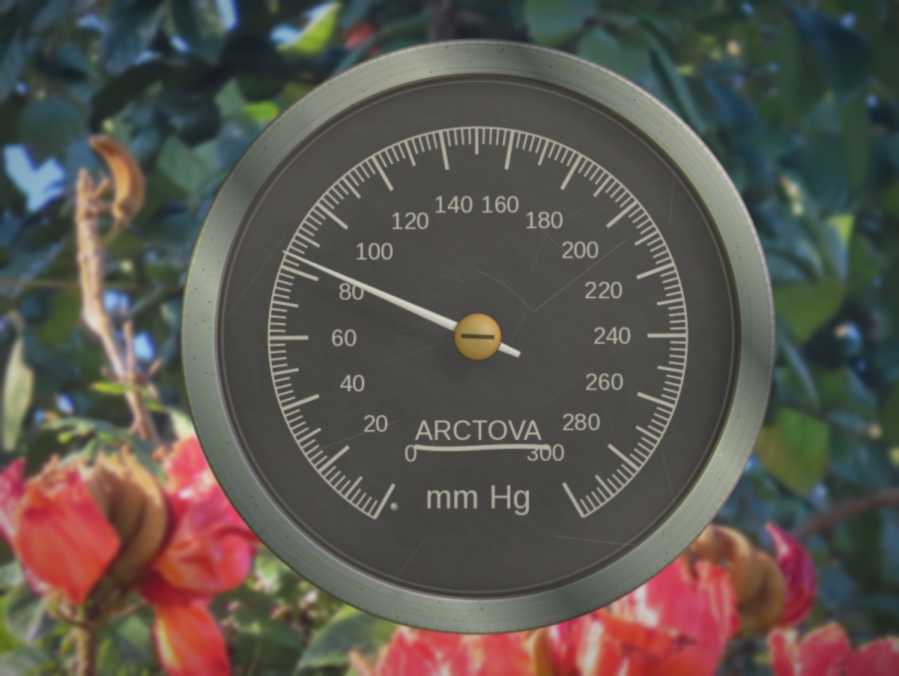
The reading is 84
